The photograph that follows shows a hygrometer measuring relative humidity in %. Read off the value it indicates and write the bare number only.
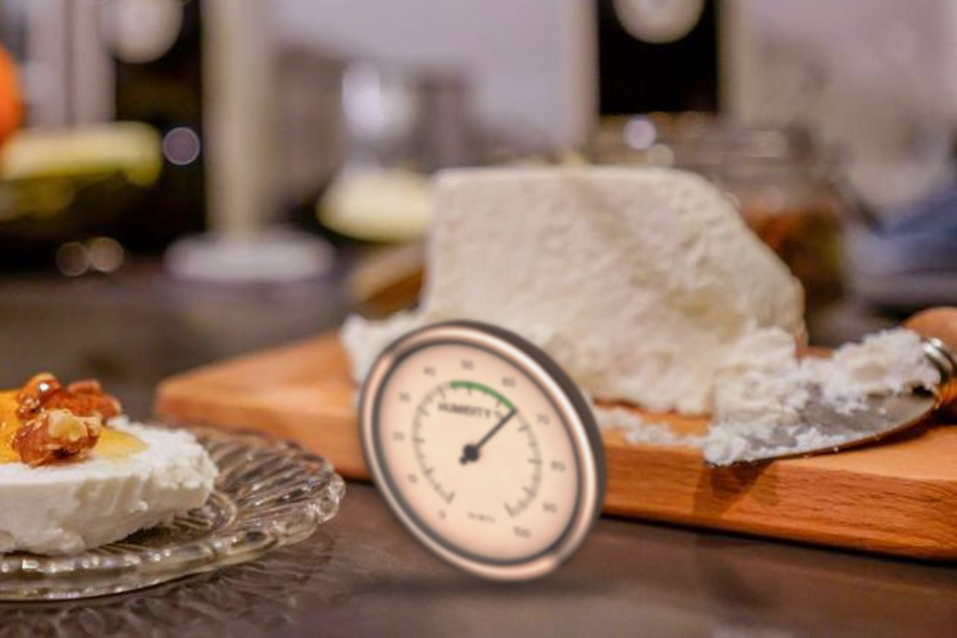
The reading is 65
